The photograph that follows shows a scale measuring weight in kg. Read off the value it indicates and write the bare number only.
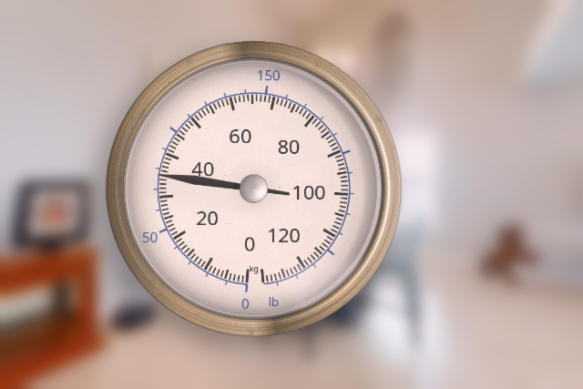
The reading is 35
